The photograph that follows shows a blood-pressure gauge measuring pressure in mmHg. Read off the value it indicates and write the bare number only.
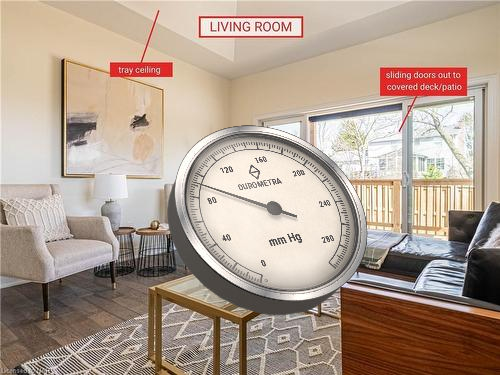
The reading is 90
